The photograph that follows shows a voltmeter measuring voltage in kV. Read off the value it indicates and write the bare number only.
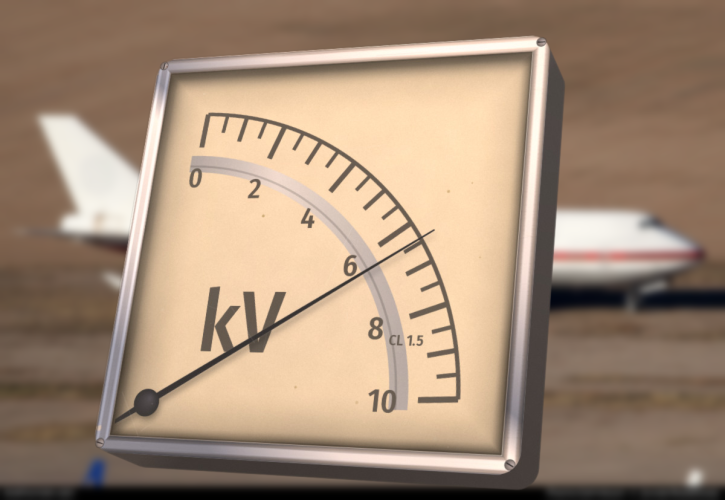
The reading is 6.5
